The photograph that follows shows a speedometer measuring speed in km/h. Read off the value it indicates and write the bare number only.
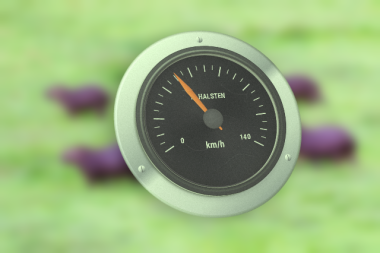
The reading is 50
